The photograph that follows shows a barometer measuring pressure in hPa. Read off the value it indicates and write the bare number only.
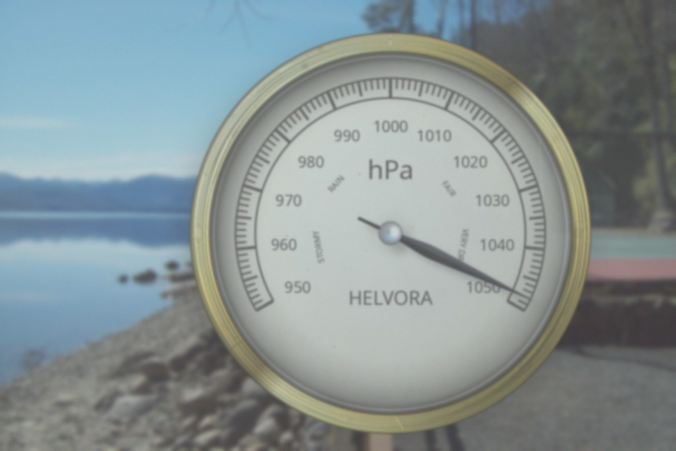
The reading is 1048
